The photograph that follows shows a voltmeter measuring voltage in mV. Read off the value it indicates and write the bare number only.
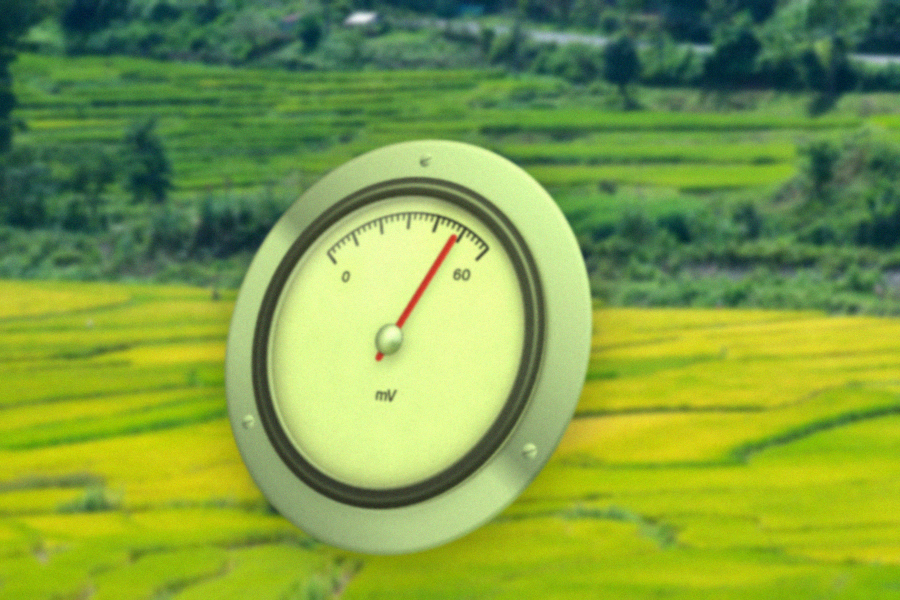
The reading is 50
